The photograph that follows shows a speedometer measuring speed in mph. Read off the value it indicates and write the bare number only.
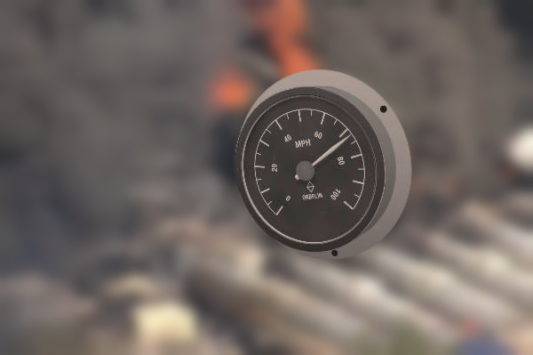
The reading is 72.5
